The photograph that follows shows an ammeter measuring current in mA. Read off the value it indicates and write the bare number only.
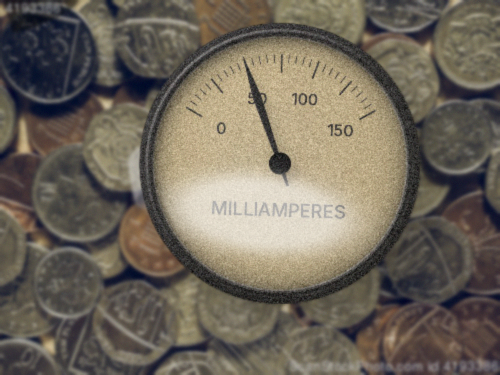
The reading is 50
